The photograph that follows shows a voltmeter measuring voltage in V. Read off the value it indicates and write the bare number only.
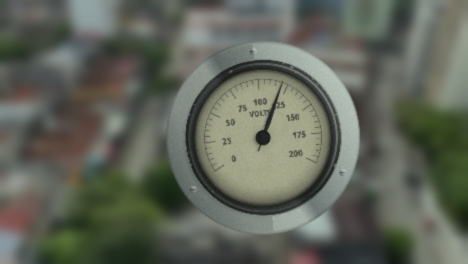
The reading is 120
